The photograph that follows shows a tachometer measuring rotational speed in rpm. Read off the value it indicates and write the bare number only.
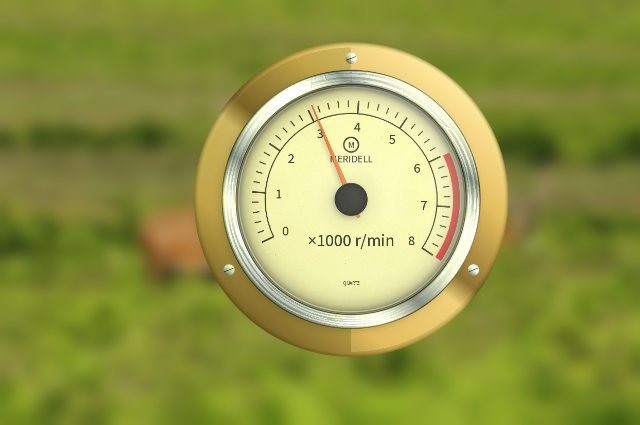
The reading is 3100
